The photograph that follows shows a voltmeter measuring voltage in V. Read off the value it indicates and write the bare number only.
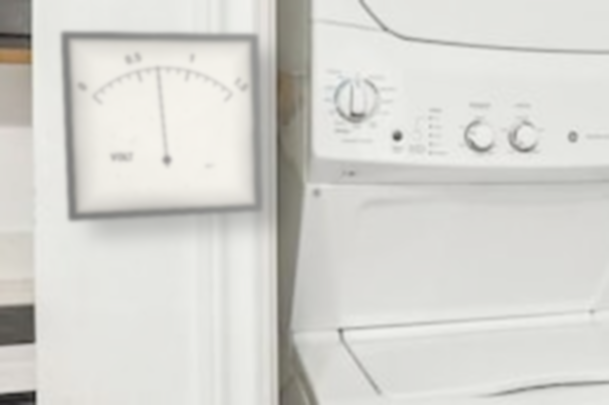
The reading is 0.7
